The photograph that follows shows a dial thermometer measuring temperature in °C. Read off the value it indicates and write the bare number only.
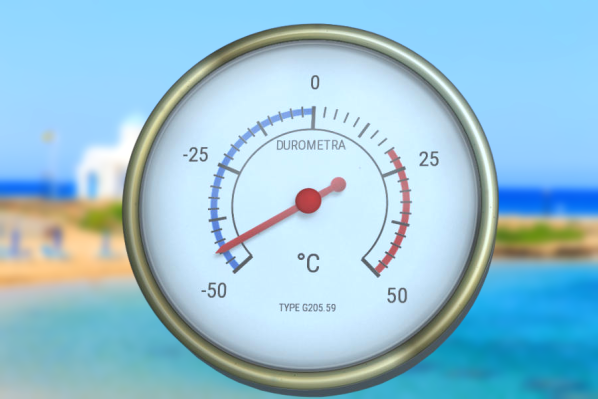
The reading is -45
